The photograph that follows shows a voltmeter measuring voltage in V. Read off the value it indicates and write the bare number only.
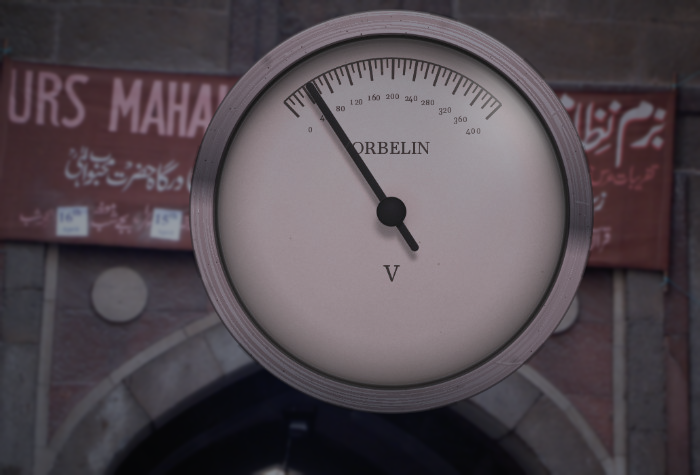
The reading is 50
